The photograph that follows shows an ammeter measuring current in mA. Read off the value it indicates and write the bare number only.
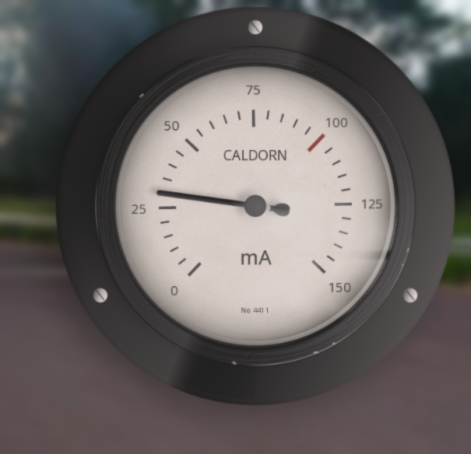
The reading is 30
